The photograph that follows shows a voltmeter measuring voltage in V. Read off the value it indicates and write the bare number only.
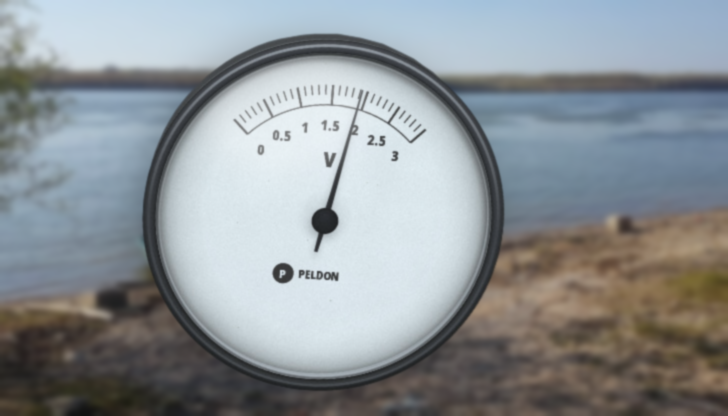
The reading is 1.9
